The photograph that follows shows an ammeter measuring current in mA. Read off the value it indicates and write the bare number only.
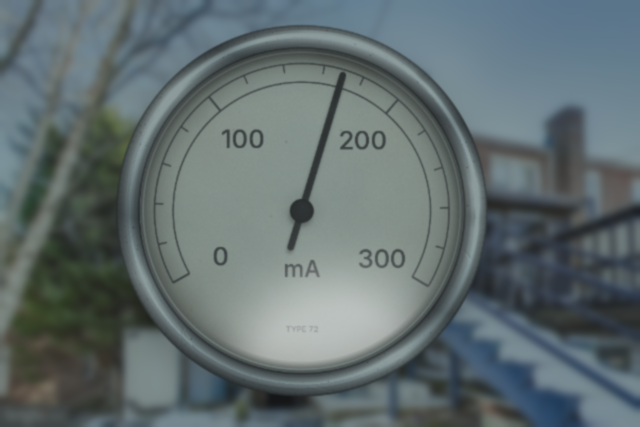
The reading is 170
